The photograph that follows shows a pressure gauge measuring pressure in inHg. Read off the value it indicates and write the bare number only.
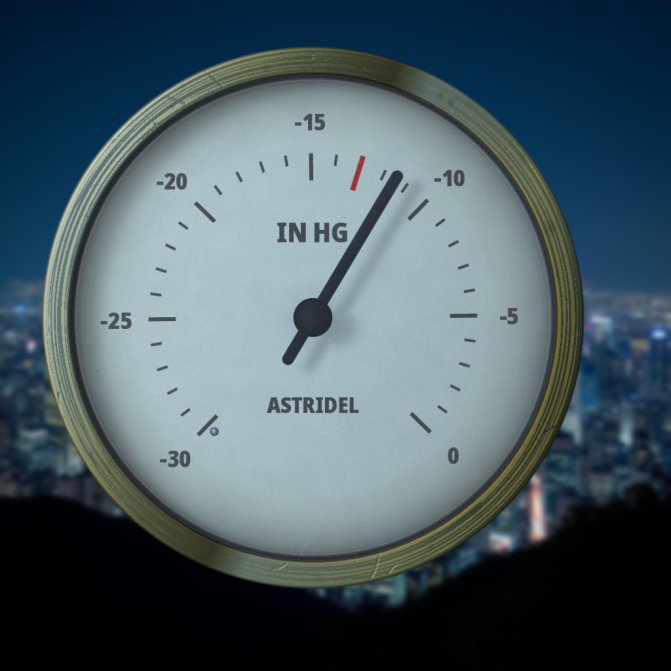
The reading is -11.5
